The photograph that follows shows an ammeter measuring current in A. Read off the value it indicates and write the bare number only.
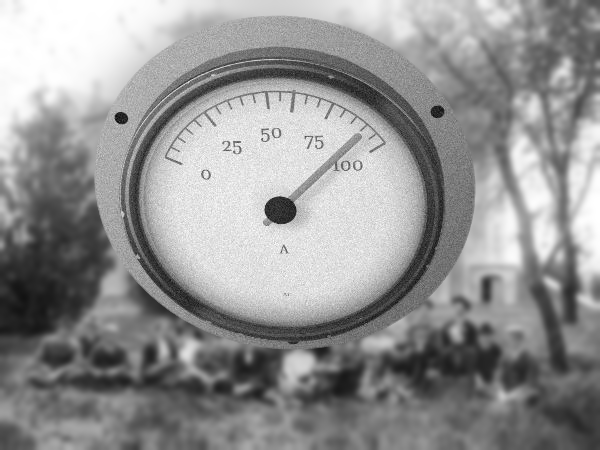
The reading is 90
